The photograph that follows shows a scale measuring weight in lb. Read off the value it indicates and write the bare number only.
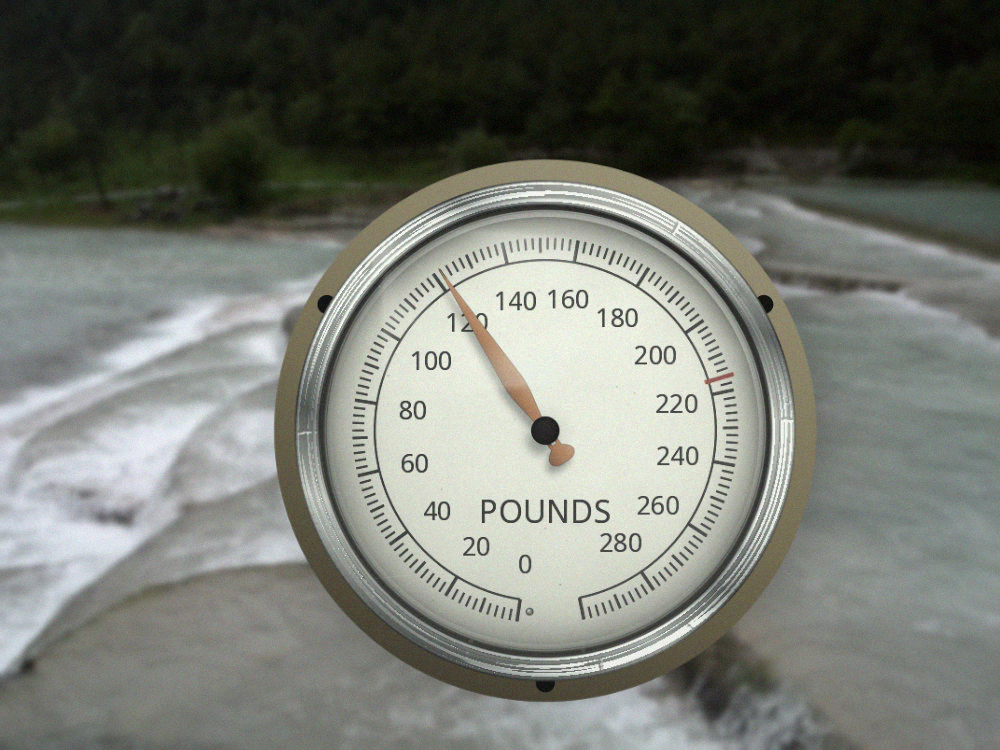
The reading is 122
